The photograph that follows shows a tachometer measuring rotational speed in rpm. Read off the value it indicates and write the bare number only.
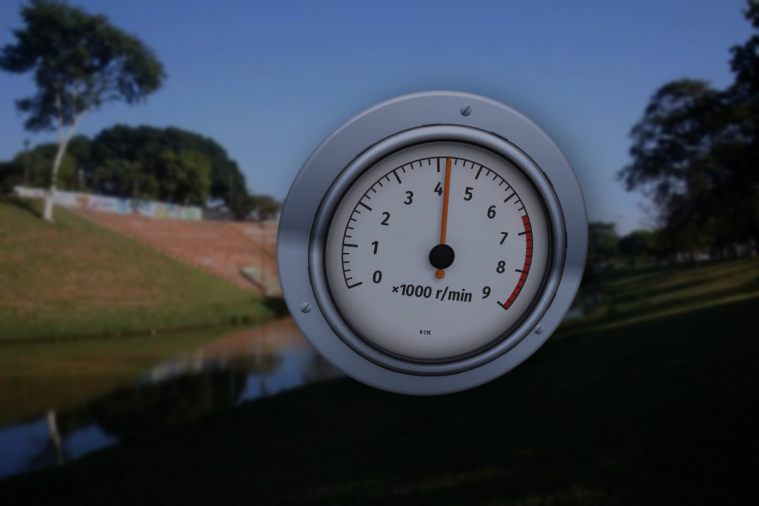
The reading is 4200
